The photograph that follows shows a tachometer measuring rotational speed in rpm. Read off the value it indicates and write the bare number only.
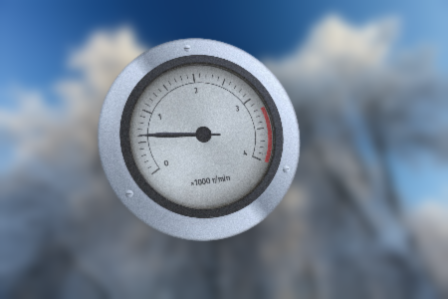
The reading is 600
